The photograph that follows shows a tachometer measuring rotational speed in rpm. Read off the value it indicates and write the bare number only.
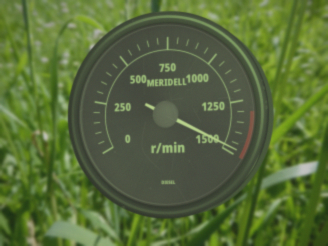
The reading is 1475
